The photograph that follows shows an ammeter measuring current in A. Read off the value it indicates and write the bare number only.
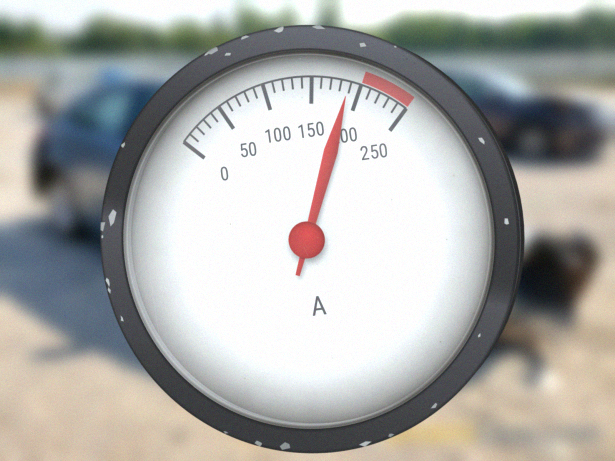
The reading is 190
